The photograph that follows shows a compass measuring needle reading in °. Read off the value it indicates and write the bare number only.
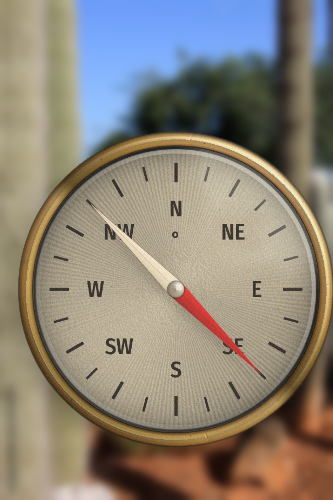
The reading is 135
